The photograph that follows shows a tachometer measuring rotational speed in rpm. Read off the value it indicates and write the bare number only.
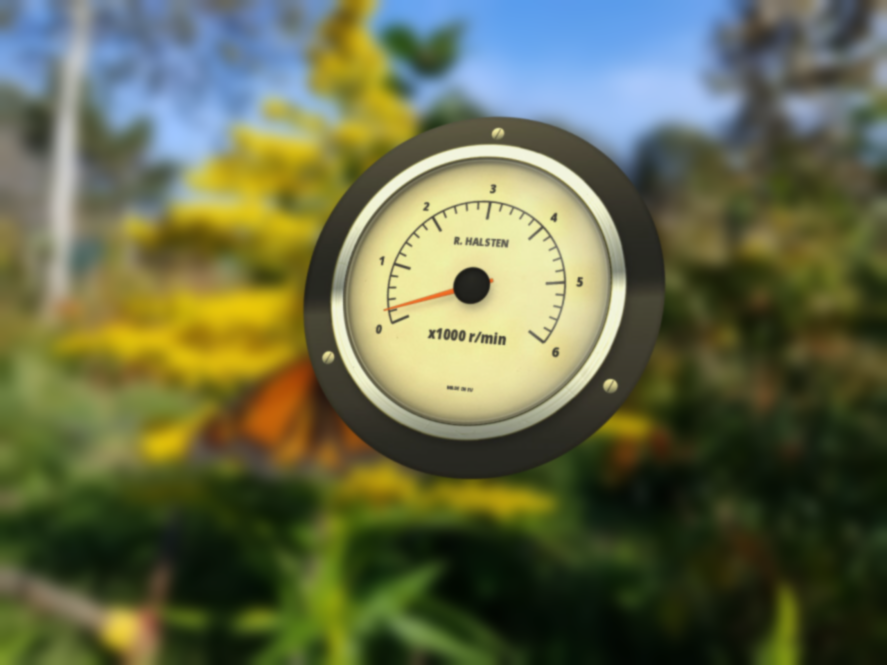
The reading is 200
